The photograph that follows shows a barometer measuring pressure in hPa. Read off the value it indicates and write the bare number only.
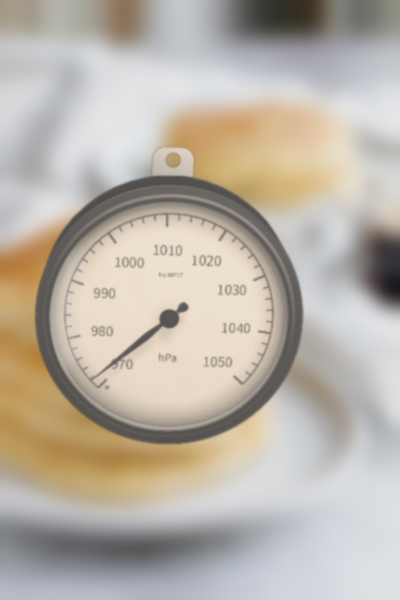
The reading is 972
